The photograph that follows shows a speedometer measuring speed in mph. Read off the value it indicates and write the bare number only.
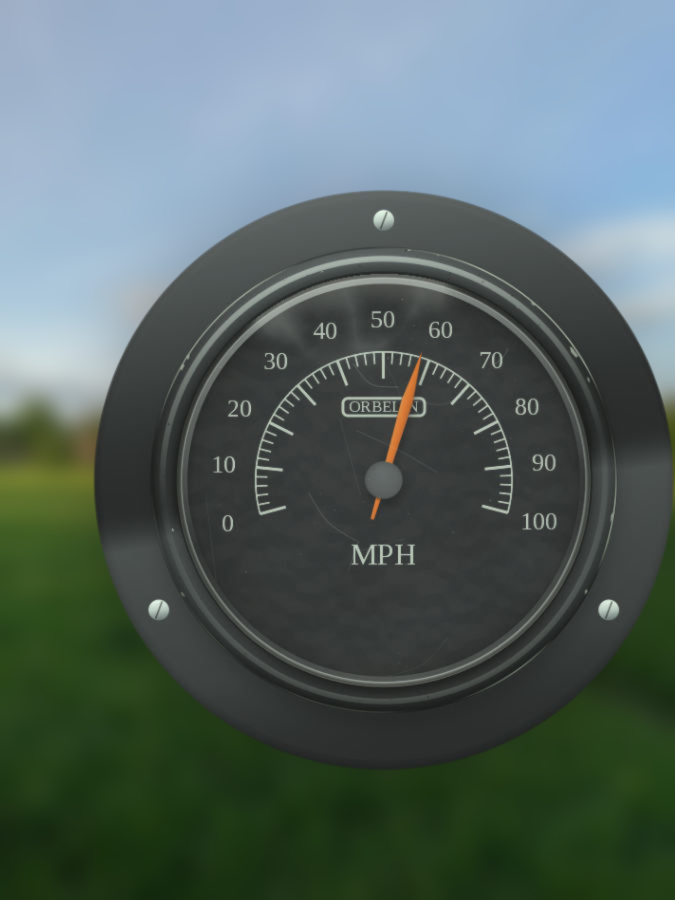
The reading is 58
